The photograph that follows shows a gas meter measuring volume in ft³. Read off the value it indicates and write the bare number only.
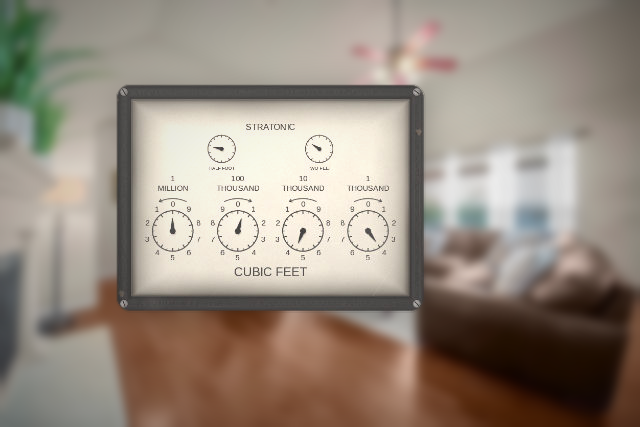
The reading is 4400
